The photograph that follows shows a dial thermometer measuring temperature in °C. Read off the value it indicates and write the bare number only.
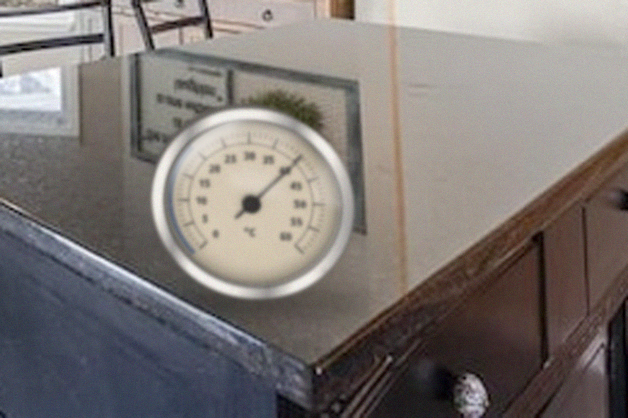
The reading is 40
